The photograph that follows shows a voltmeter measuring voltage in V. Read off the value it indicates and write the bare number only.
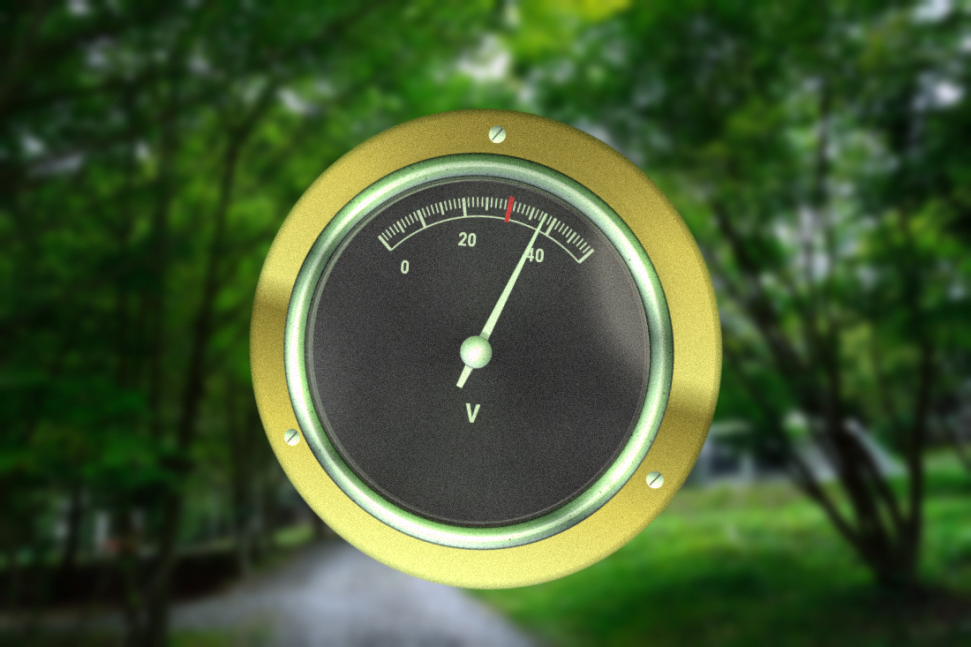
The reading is 38
